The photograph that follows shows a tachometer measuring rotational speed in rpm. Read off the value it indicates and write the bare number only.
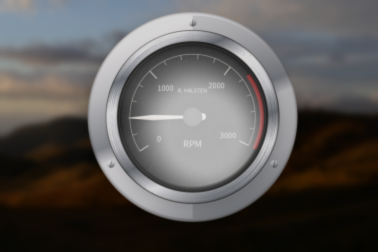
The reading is 400
